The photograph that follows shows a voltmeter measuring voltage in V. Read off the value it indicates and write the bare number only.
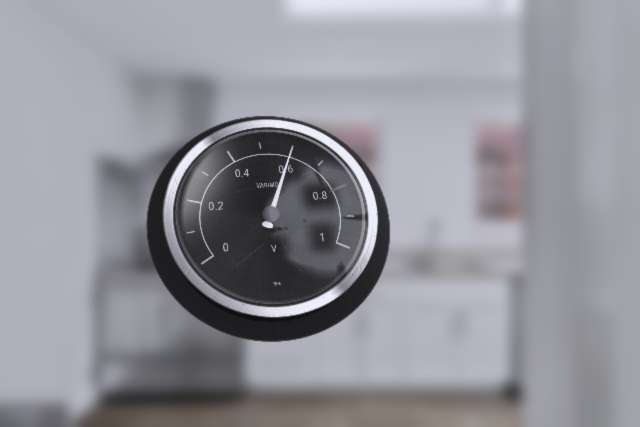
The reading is 0.6
